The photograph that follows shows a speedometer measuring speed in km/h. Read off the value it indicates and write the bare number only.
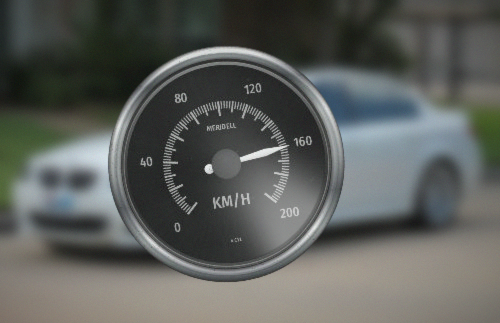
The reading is 160
